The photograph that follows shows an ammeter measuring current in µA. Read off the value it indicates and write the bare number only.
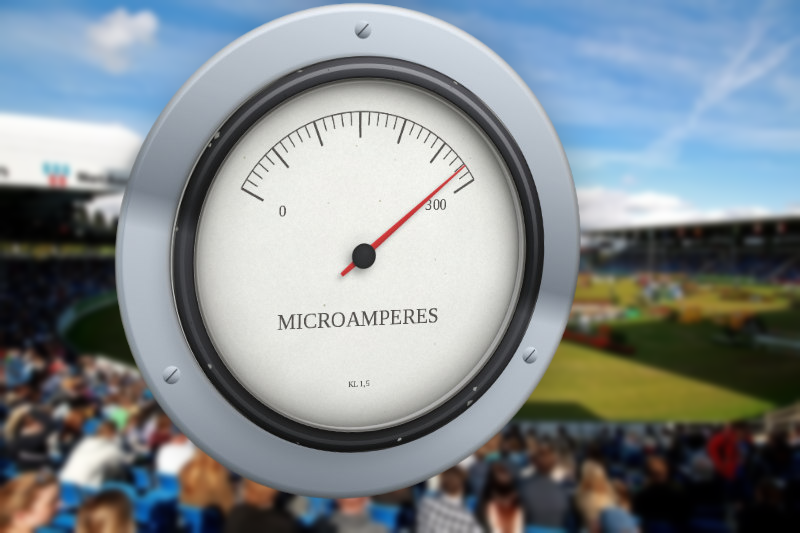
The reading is 280
